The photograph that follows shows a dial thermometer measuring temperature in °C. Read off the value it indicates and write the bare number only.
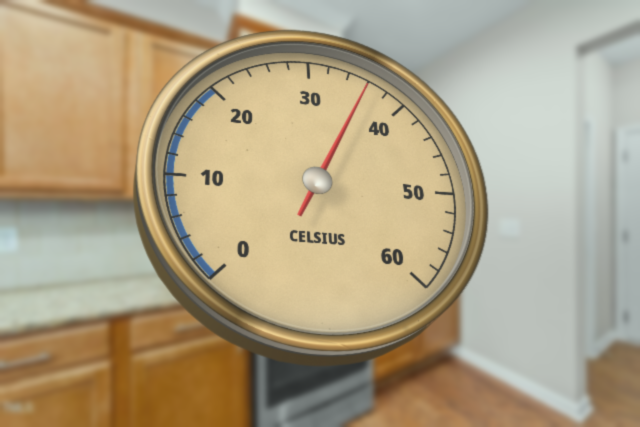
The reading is 36
